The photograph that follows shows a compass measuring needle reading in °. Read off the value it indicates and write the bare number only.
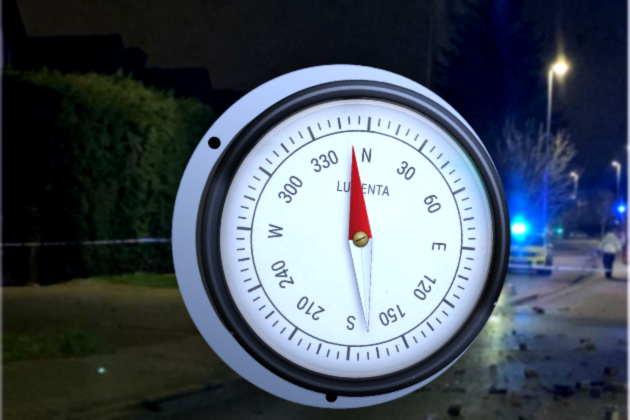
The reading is 350
